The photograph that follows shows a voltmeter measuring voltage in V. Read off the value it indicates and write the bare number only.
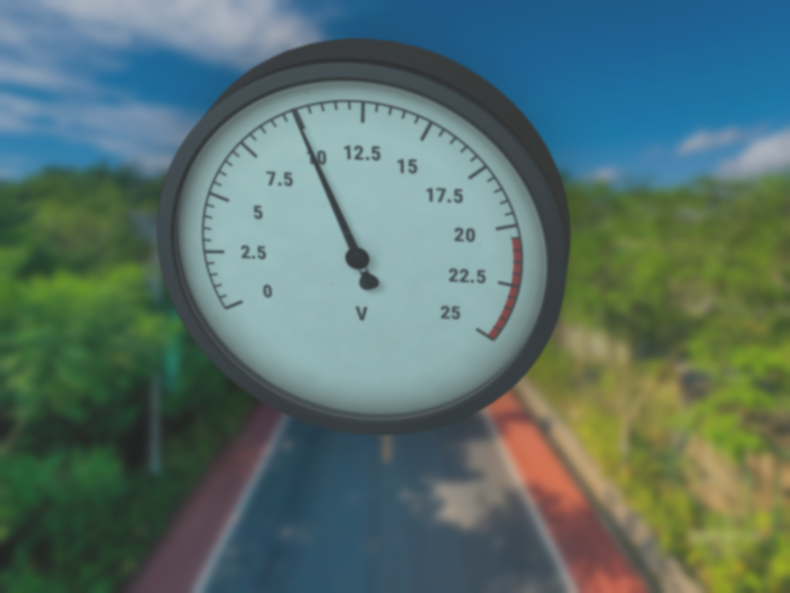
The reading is 10
